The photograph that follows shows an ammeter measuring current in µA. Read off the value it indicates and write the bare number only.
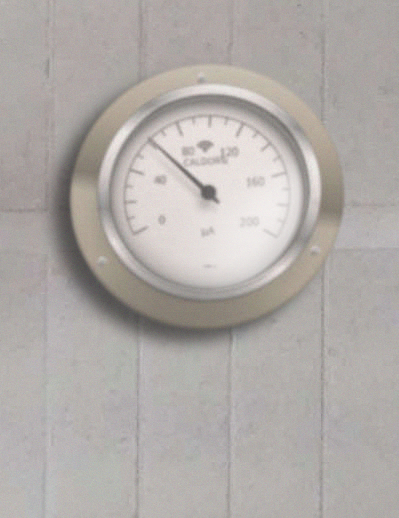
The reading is 60
